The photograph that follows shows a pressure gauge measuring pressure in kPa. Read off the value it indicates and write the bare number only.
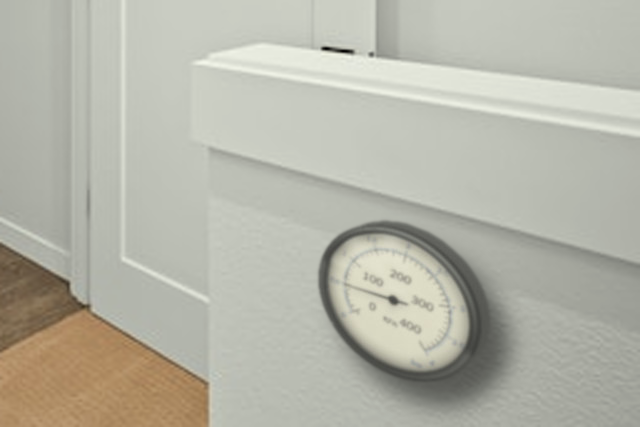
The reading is 50
